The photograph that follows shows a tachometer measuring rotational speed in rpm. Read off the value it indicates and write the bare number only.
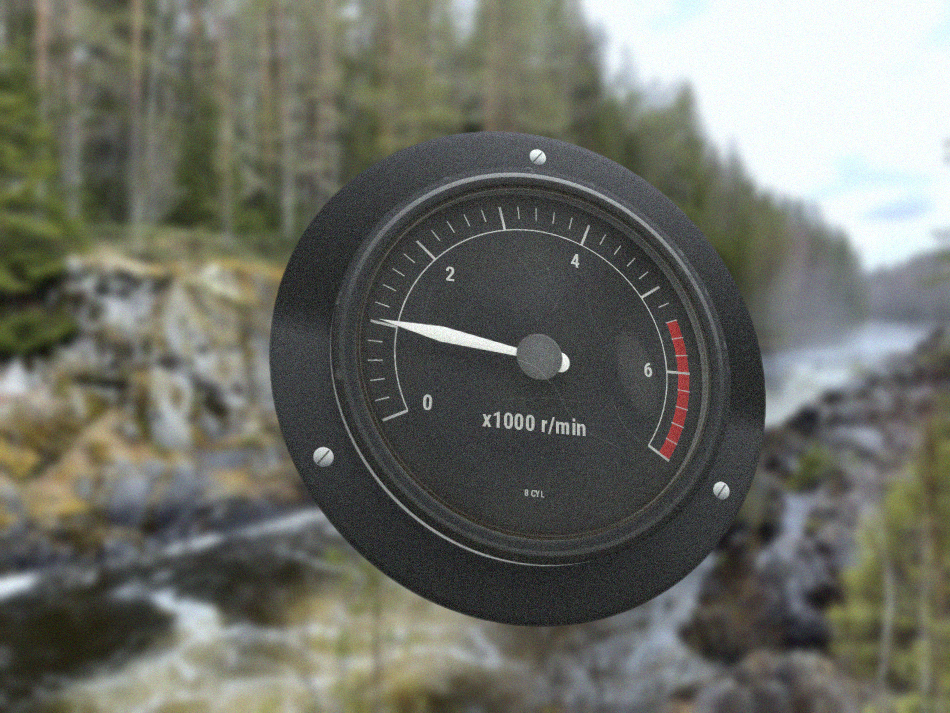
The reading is 1000
